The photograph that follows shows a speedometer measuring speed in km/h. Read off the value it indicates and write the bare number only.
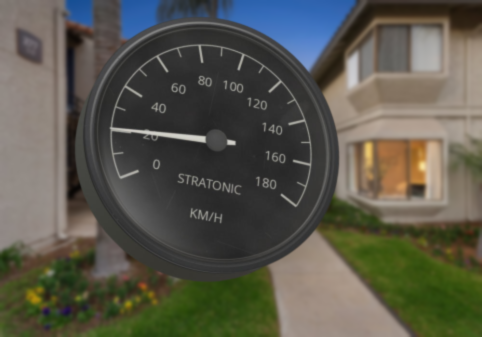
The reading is 20
